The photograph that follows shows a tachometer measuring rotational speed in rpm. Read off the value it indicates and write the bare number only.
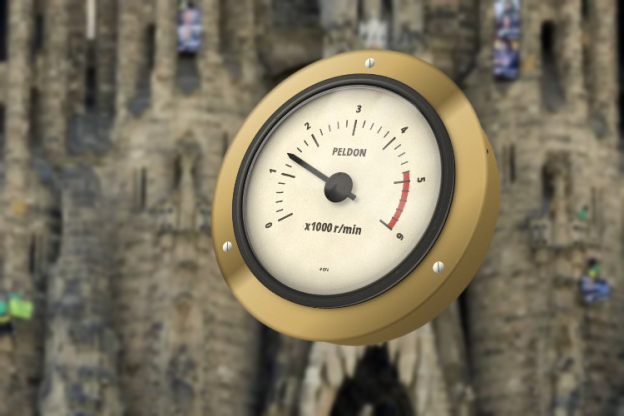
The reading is 1400
